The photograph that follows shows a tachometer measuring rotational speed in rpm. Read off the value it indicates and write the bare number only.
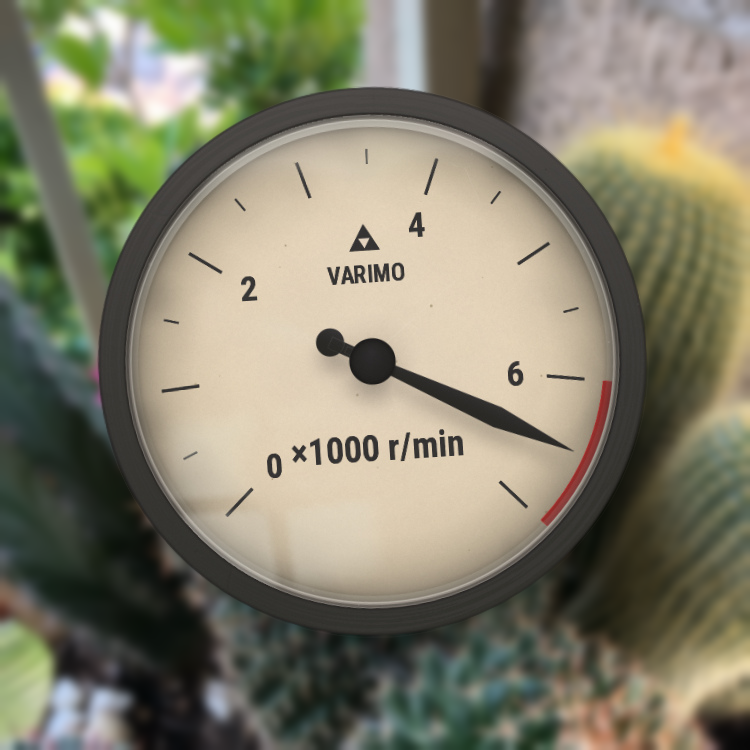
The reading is 6500
